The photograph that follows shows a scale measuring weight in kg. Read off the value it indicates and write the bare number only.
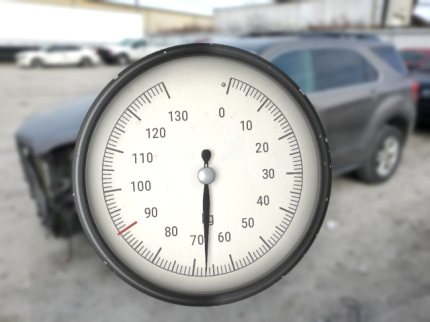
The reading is 67
